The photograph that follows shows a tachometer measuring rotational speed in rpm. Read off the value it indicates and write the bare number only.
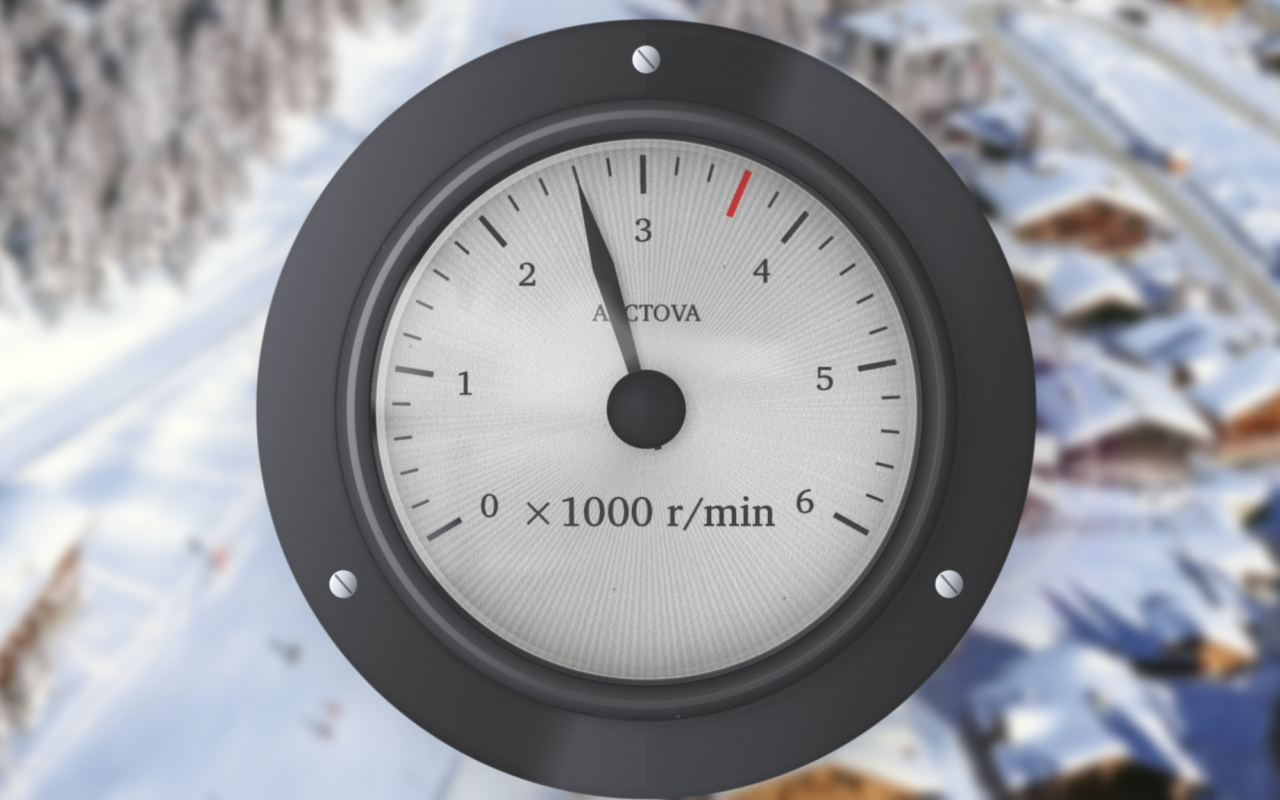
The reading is 2600
